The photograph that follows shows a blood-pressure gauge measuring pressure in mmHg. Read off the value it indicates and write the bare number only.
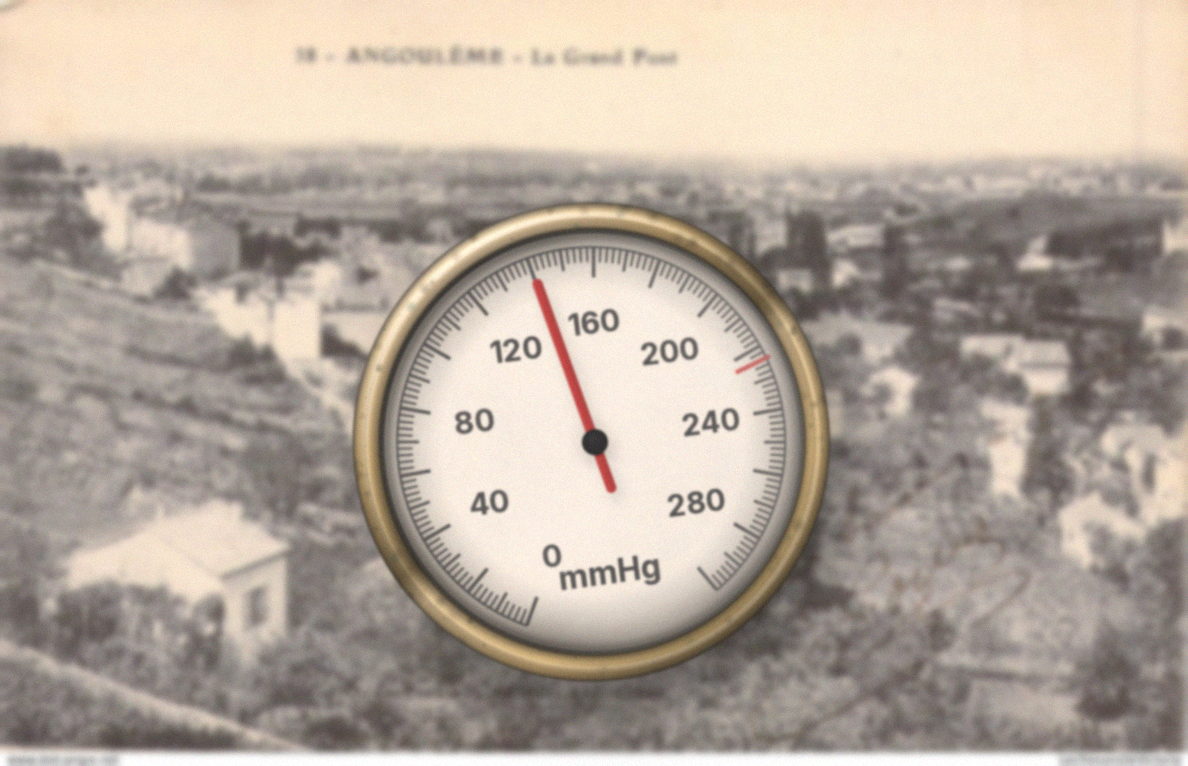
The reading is 140
